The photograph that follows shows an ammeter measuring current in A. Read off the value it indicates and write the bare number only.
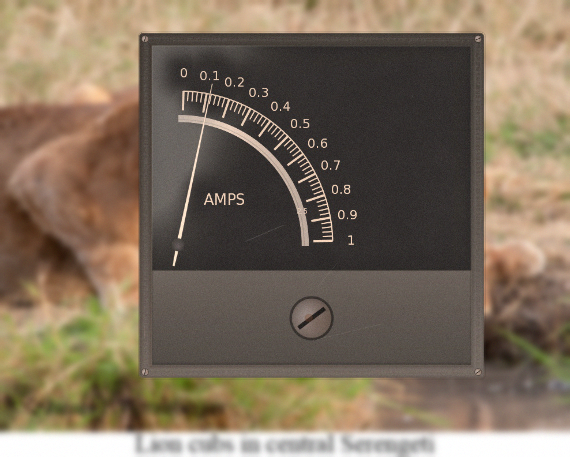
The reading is 0.12
